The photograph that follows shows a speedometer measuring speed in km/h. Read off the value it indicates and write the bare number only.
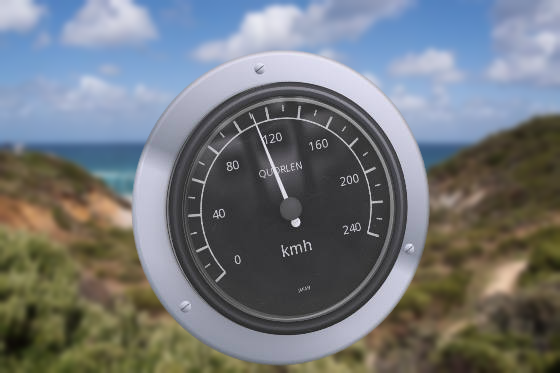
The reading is 110
